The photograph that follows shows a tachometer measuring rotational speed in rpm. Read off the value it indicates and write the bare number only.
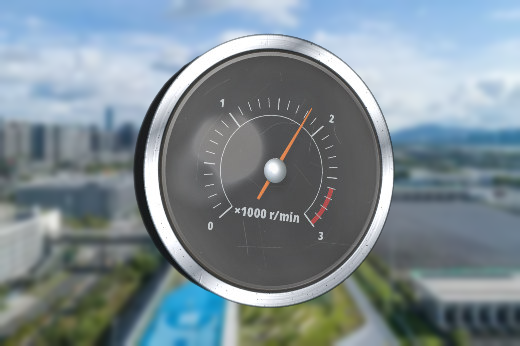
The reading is 1800
